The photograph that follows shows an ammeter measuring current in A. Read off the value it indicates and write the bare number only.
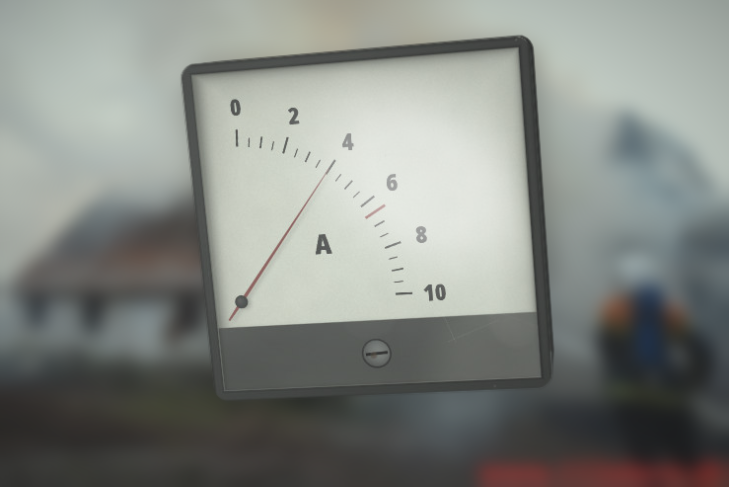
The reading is 4
